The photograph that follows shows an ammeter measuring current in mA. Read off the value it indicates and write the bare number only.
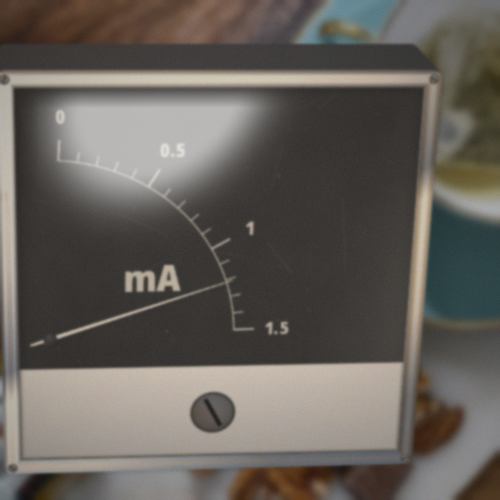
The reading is 1.2
